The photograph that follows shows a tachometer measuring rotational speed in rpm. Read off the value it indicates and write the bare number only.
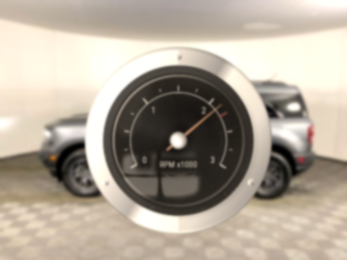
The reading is 2125
